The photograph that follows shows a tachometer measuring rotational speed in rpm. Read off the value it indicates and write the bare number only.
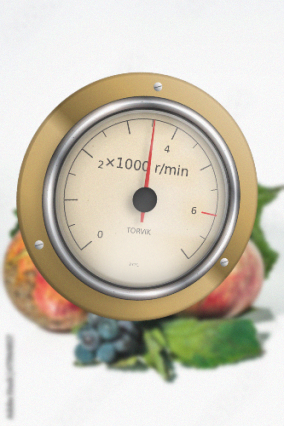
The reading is 3500
